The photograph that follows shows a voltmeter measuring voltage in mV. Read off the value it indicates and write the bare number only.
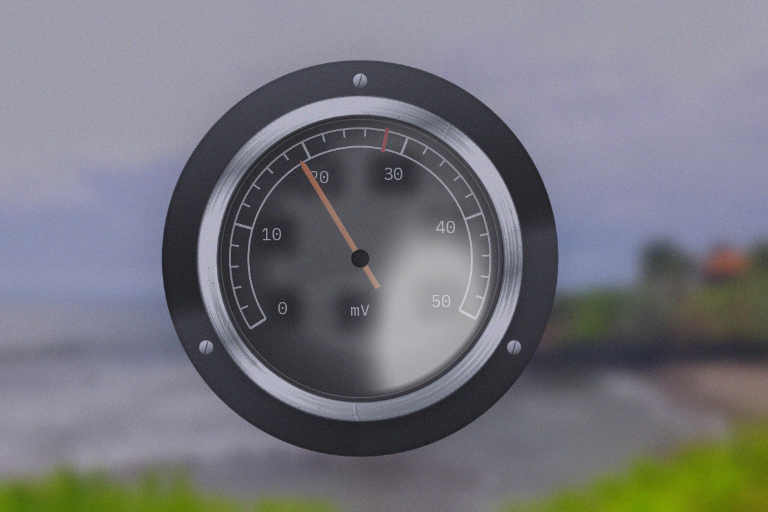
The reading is 19
